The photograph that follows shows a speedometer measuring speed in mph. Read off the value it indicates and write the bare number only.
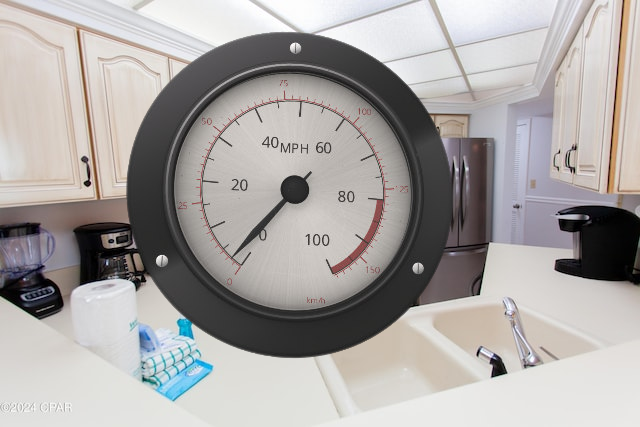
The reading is 2.5
